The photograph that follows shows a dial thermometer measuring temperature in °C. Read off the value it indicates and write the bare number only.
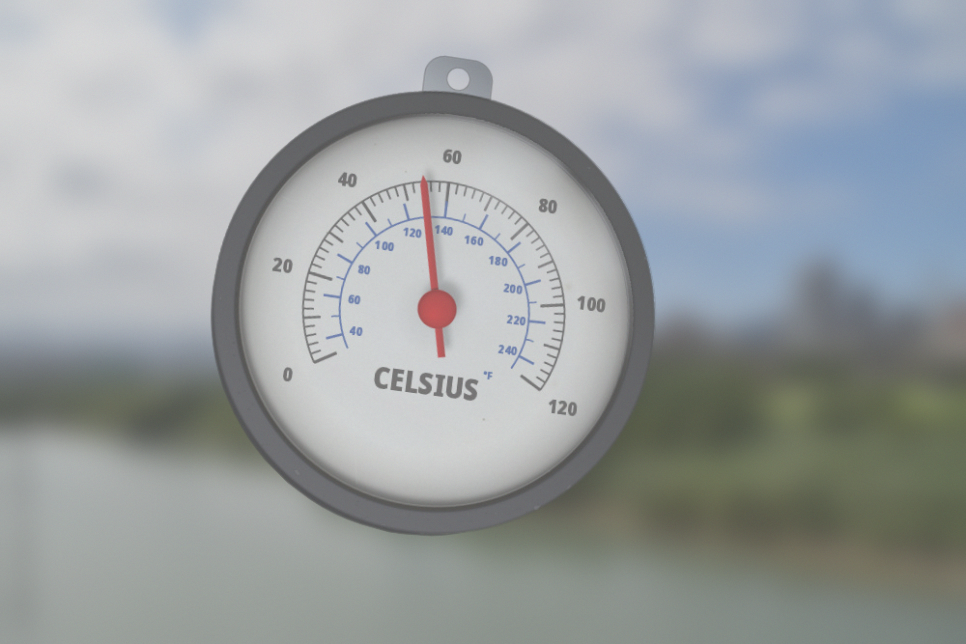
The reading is 54
